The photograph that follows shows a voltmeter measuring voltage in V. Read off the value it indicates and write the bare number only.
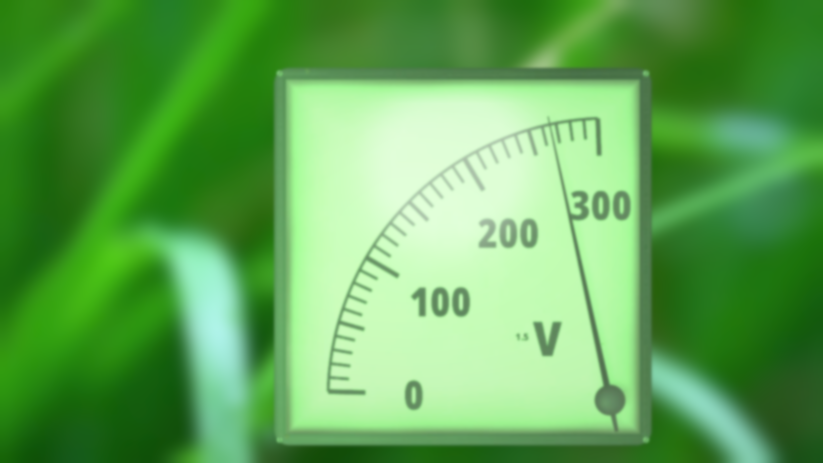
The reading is 265
